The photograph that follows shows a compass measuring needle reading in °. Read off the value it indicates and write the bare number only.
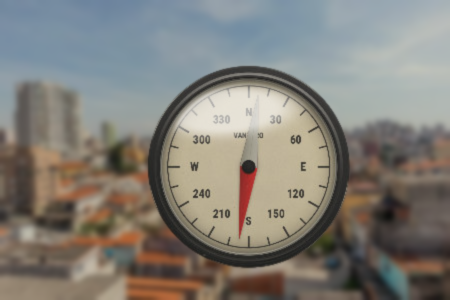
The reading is 187.5
